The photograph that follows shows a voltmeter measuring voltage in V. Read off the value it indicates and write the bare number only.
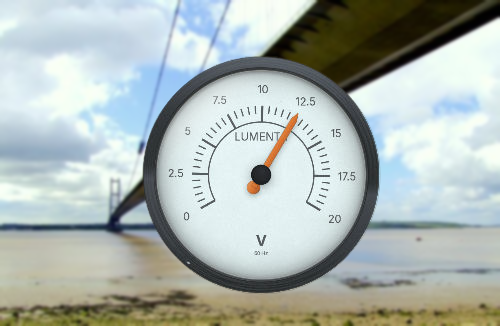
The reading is 12.5
